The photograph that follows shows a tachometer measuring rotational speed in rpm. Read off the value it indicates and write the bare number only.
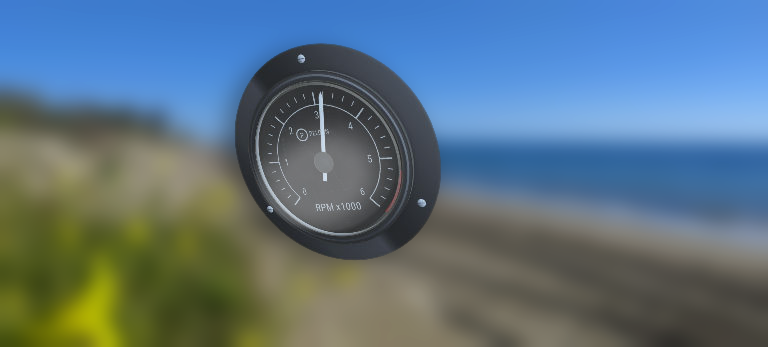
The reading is 3200
